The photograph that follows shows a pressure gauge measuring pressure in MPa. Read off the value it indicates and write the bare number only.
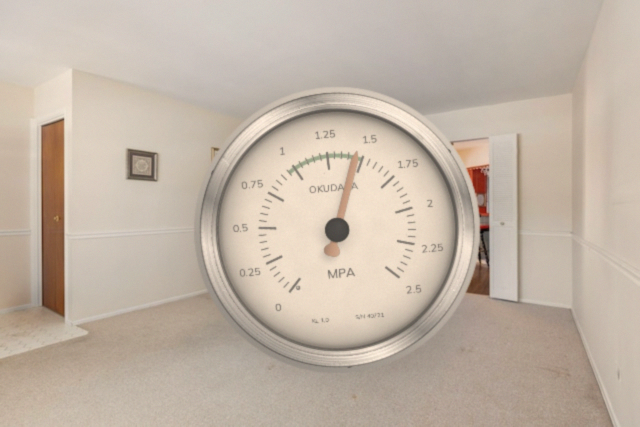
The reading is 1.45
